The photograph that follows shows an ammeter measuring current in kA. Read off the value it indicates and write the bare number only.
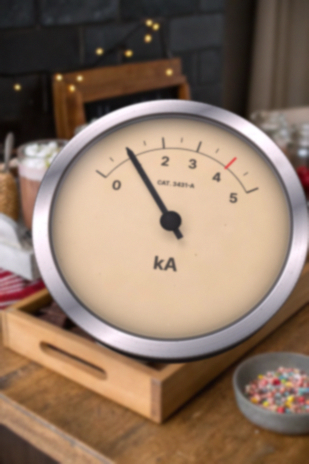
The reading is 1
